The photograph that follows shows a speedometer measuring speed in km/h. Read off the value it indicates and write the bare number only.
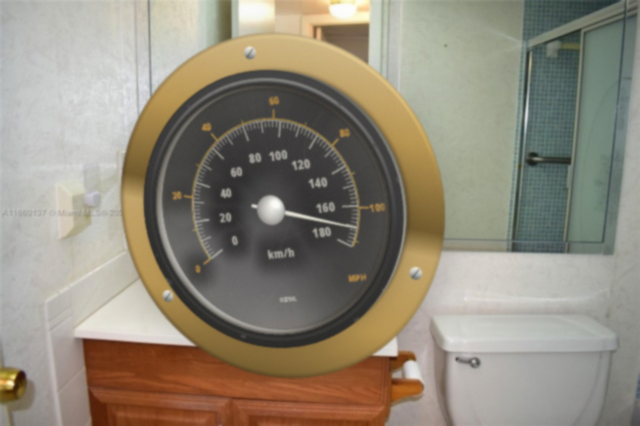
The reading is 170
